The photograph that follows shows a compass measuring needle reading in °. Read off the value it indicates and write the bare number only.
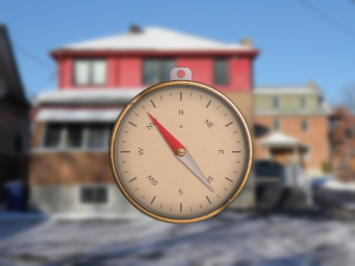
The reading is 320
